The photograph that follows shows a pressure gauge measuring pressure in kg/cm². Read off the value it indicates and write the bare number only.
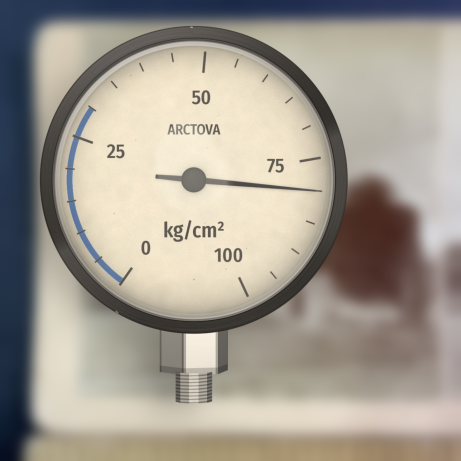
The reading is 80
